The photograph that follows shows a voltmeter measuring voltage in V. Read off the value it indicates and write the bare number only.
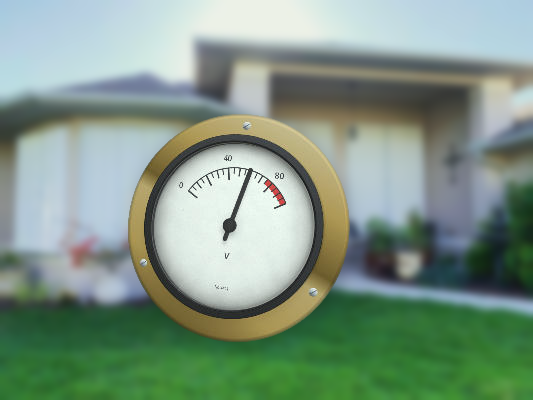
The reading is 60
